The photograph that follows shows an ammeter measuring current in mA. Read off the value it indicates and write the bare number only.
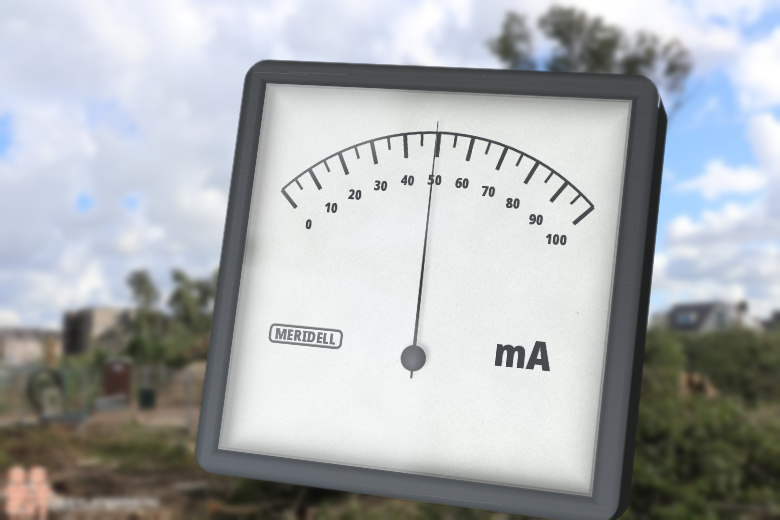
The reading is 50
